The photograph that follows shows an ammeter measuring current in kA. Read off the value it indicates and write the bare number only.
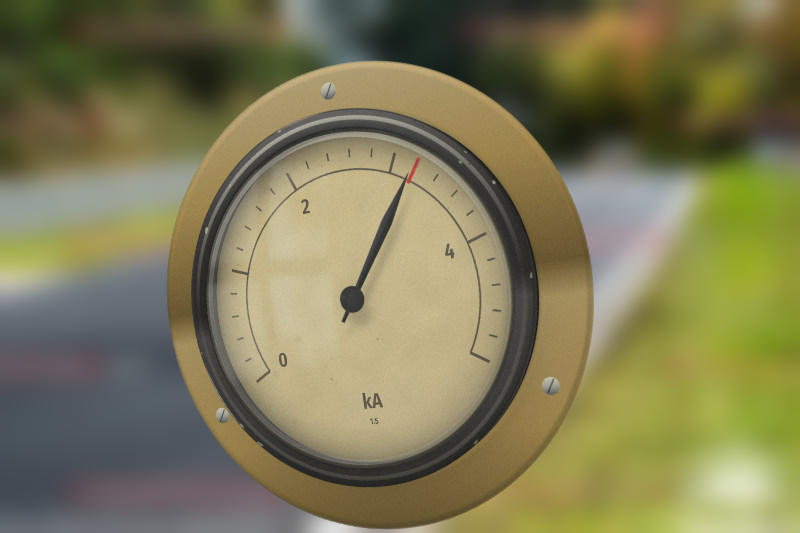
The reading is 3.2
